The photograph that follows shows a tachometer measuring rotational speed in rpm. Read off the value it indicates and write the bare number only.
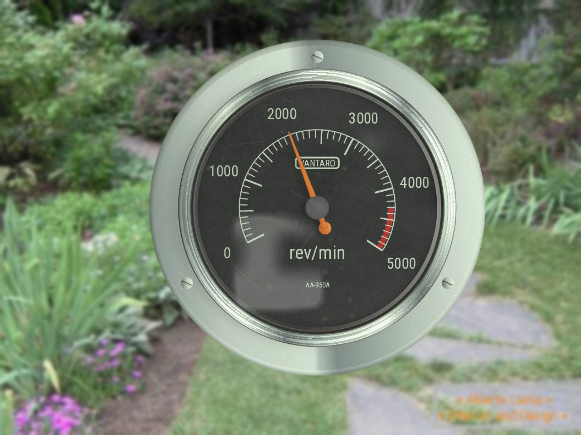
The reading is 2000
